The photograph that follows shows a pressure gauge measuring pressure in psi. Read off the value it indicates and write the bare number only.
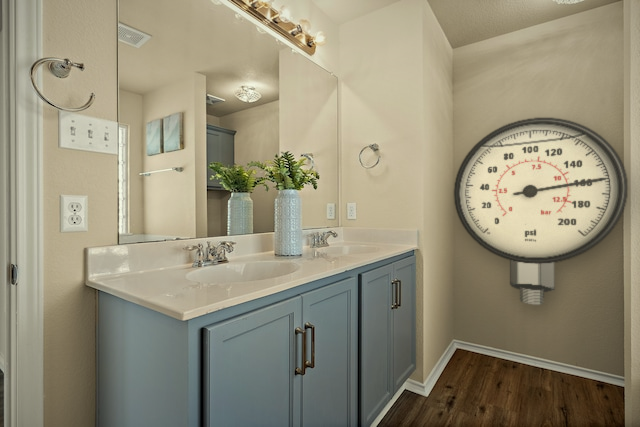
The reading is 160
